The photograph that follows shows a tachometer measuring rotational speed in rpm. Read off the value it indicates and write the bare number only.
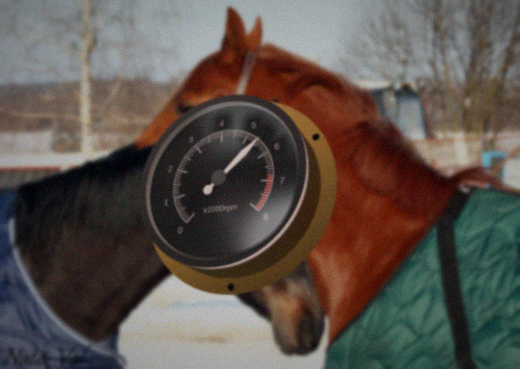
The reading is 5500
